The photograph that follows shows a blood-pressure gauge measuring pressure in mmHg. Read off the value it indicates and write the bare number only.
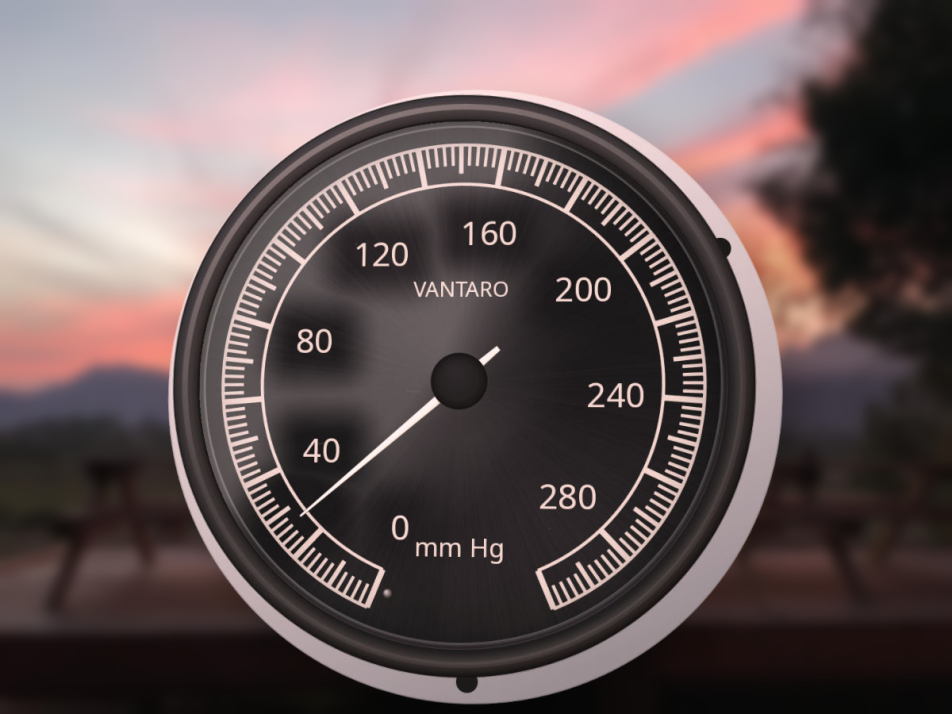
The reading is 26
